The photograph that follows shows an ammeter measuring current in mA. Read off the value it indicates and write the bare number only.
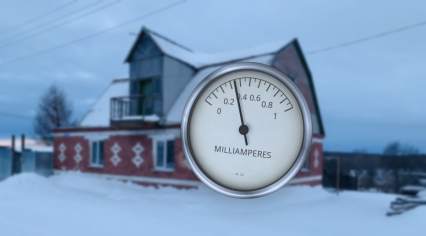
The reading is 0.35
